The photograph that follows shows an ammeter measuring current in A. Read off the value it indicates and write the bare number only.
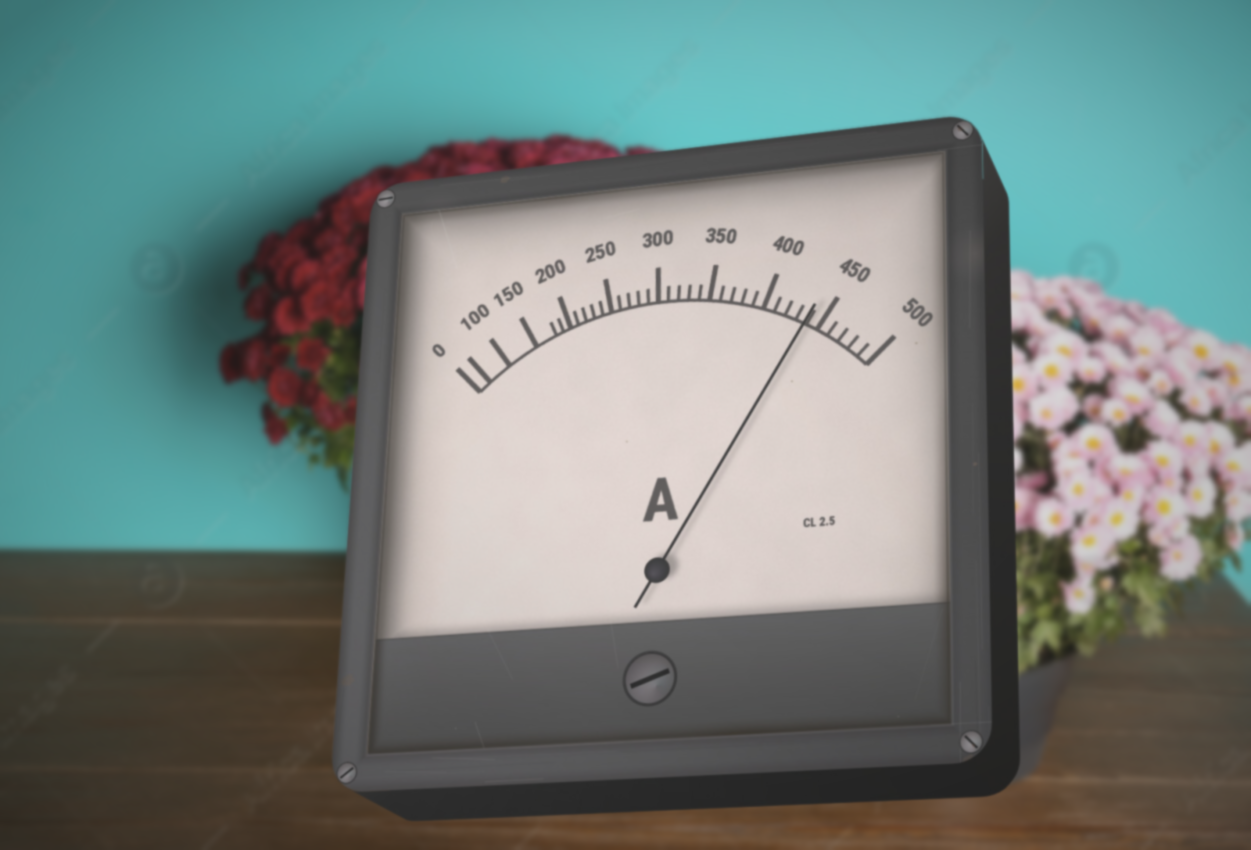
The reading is 440
